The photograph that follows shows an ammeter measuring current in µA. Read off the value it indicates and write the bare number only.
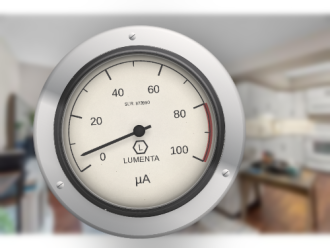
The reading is 5
